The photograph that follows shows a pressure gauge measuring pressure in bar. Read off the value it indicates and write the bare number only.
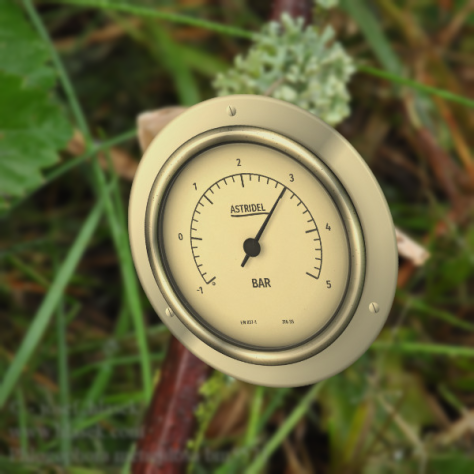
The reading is 3
